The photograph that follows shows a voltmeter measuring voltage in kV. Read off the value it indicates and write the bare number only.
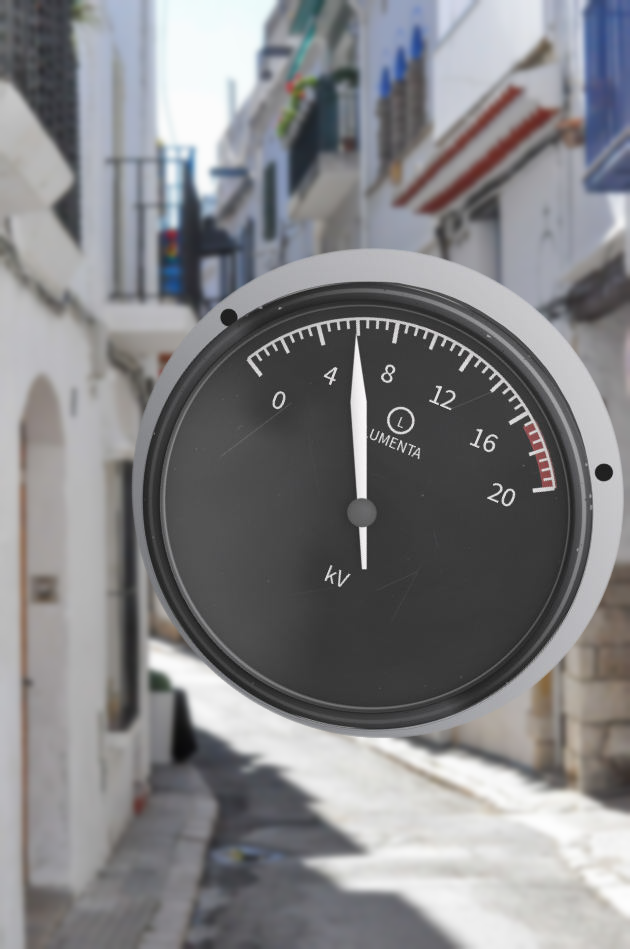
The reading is 6
